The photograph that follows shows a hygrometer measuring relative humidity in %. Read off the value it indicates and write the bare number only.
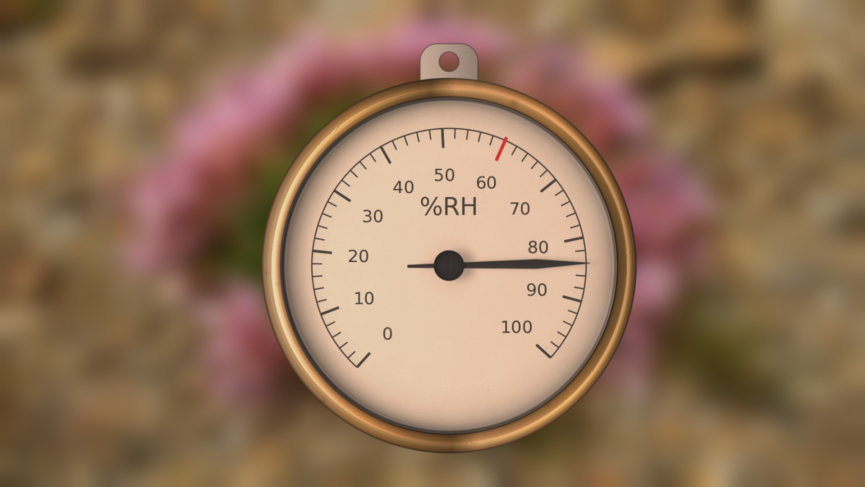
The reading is 84
